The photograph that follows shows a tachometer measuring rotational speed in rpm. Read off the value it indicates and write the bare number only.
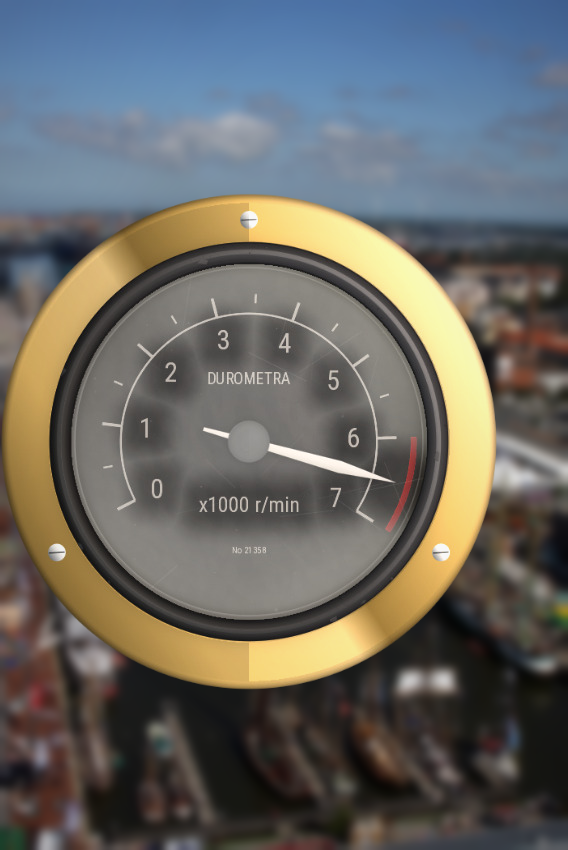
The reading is 6500
